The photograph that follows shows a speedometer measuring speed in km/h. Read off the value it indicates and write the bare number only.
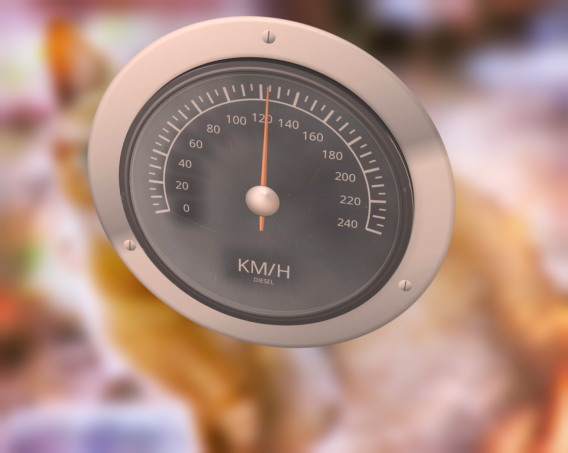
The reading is 125
